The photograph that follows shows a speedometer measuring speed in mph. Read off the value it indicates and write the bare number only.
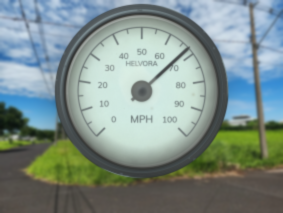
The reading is 67.5
